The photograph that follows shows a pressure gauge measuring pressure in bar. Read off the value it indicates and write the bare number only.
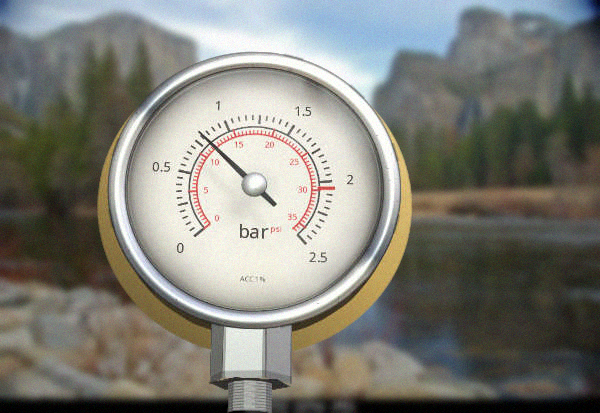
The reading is 0.8
